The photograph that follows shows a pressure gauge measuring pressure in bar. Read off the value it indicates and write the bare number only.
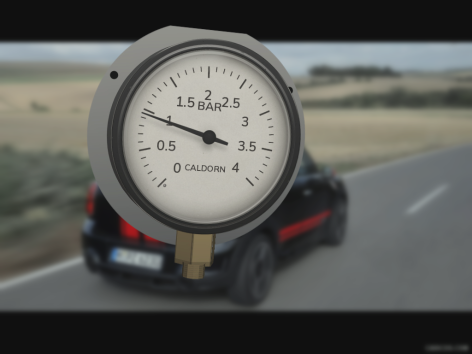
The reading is 0.95
